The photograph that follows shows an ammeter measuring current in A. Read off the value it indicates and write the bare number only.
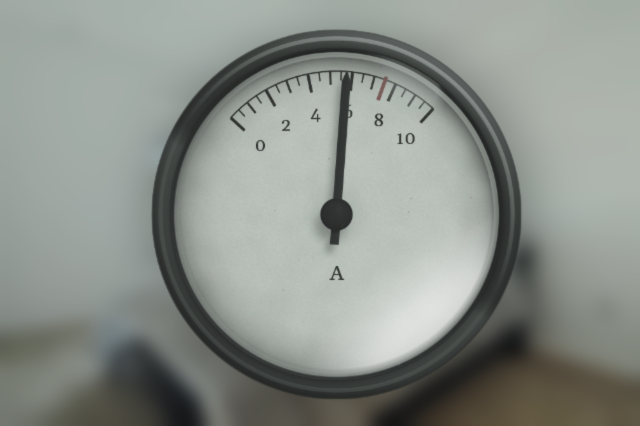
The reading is 5.75
